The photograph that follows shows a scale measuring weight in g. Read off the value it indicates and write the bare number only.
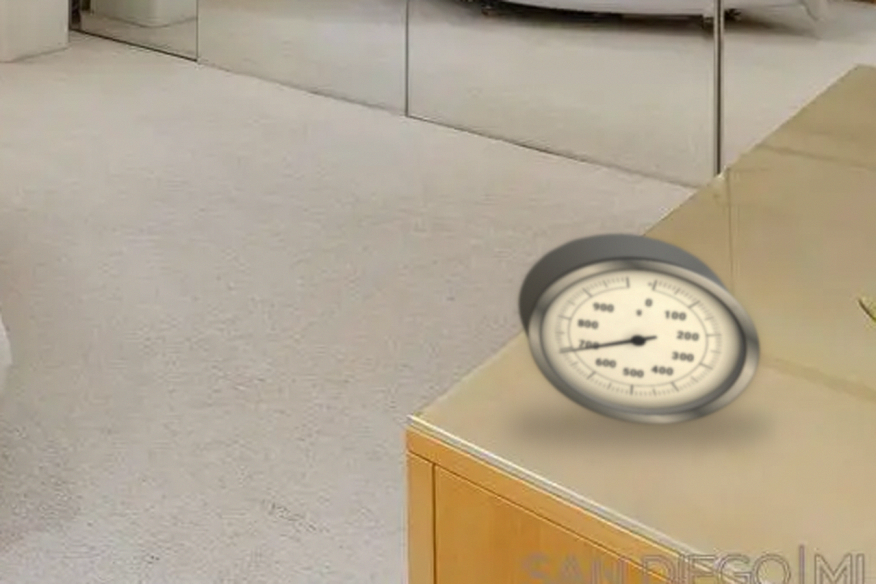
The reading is 700
